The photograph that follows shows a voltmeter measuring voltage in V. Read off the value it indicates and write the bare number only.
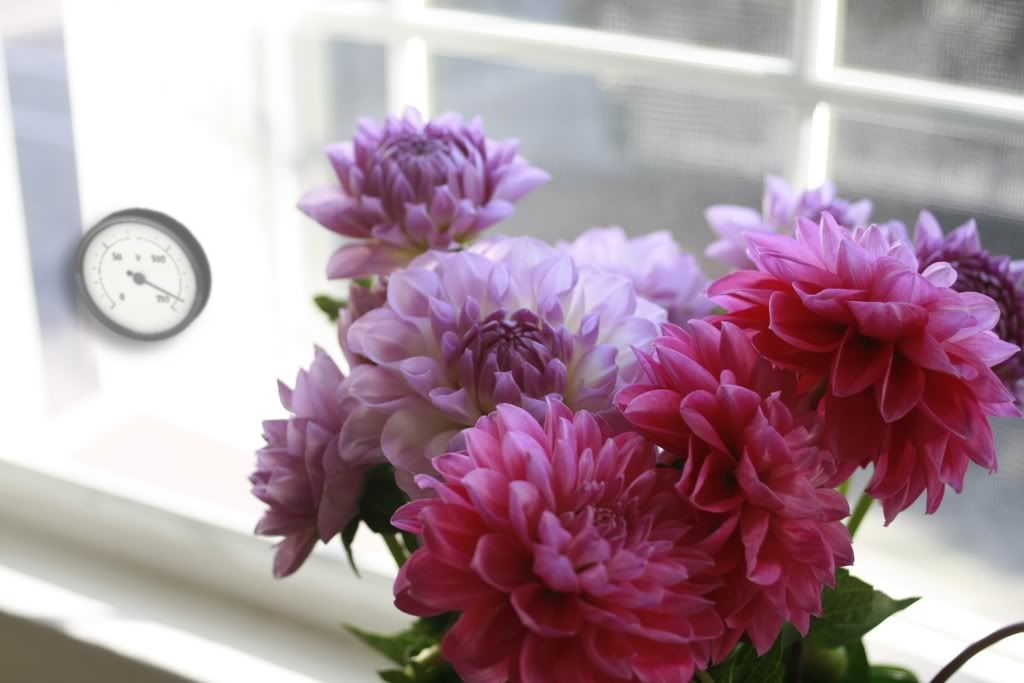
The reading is 140
